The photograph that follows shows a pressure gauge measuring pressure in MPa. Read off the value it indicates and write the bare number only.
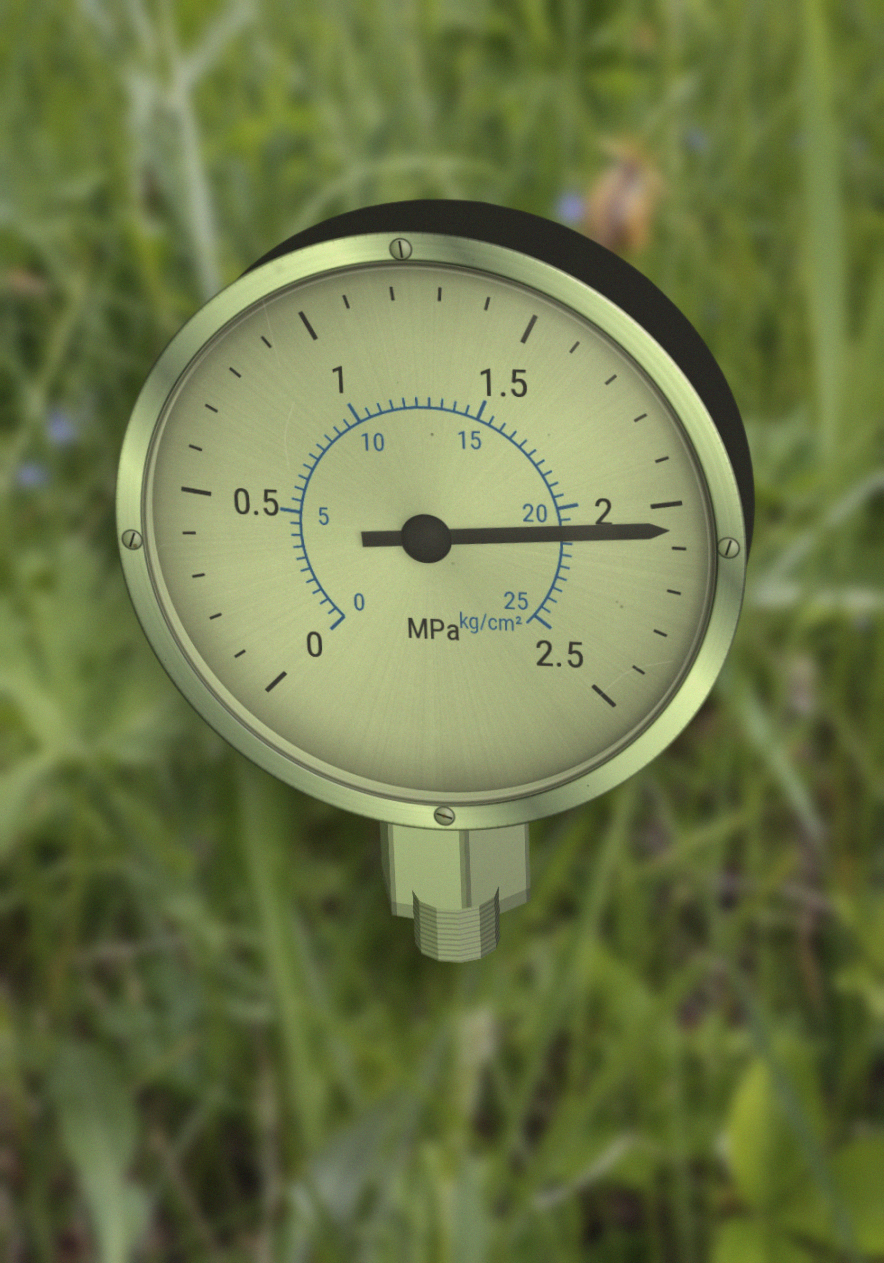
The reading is 2.05
